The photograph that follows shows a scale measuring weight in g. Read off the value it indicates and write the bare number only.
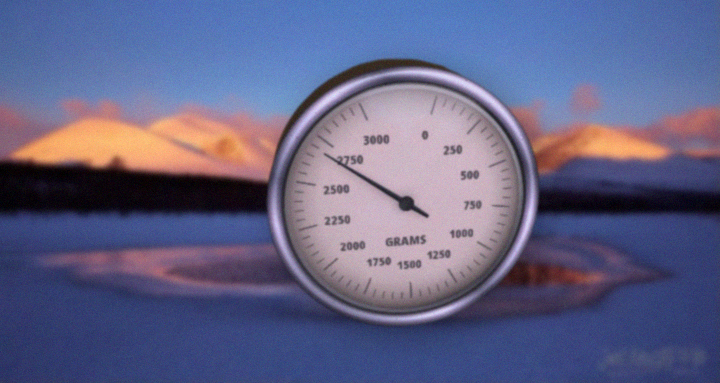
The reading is 2700
